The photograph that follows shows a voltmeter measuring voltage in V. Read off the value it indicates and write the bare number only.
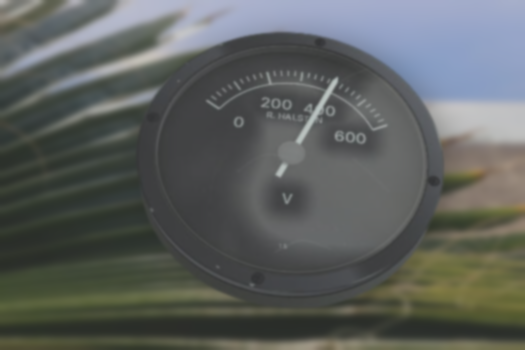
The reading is 400
